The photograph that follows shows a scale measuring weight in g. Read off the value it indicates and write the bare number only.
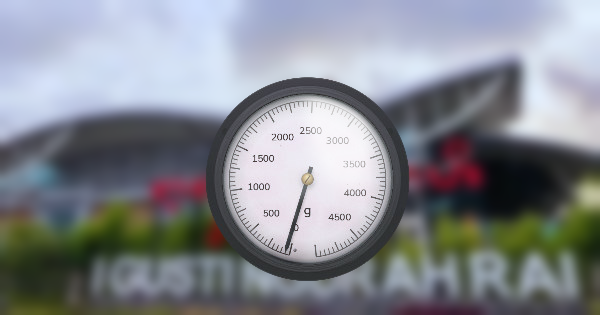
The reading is 50
